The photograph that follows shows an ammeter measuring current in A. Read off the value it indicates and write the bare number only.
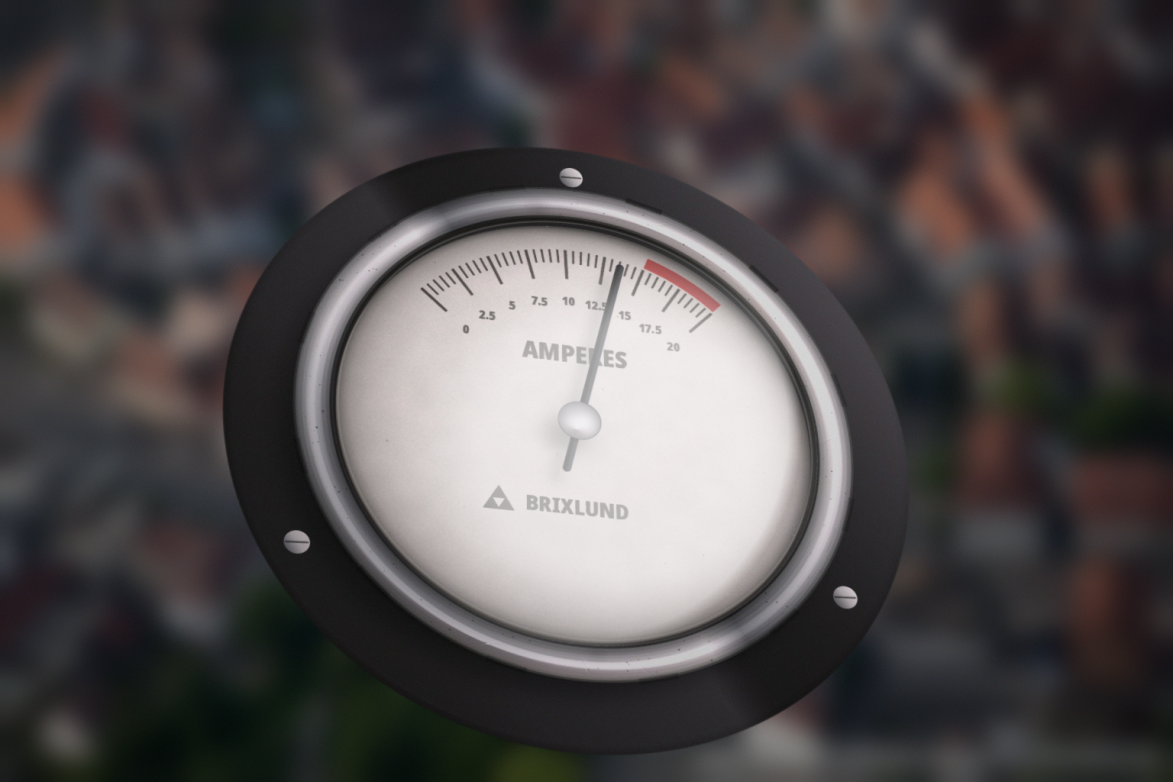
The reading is 13.5
